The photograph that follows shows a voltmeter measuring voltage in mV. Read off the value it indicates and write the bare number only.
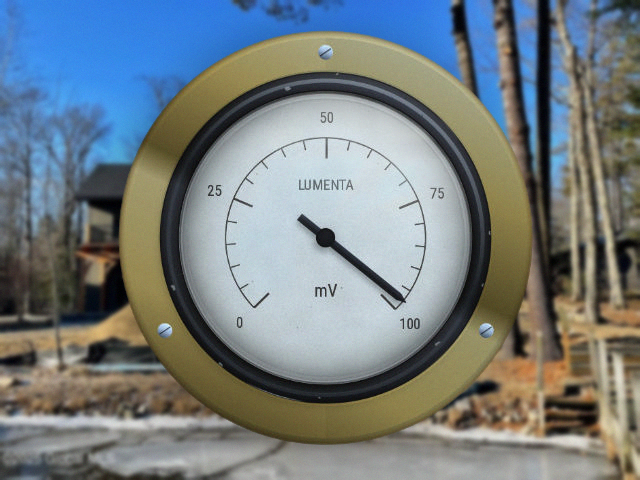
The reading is 97.5
